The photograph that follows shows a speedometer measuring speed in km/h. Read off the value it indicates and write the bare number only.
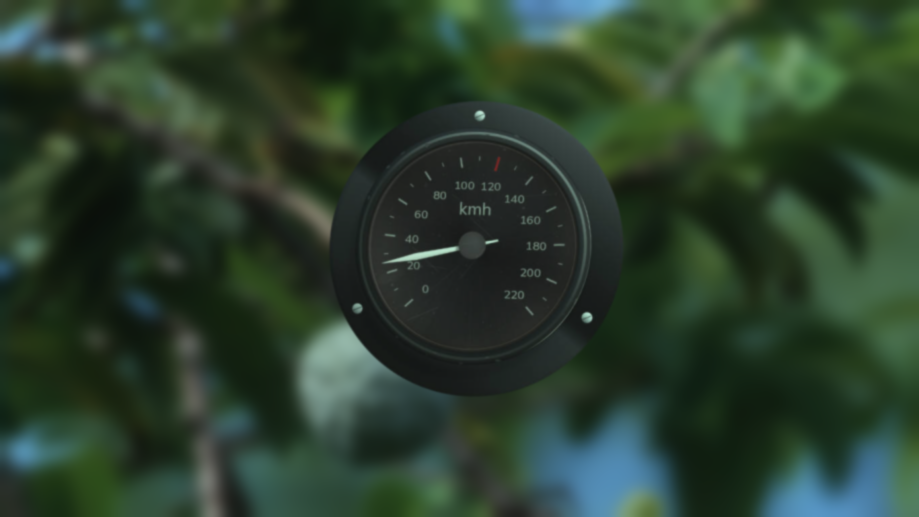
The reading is 25
